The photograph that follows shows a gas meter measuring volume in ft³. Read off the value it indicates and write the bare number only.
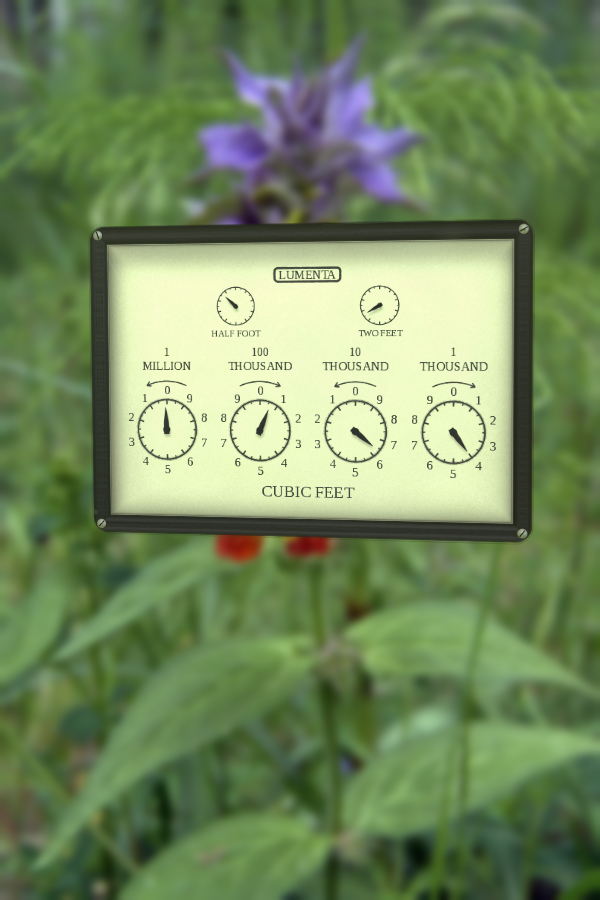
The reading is 6400
